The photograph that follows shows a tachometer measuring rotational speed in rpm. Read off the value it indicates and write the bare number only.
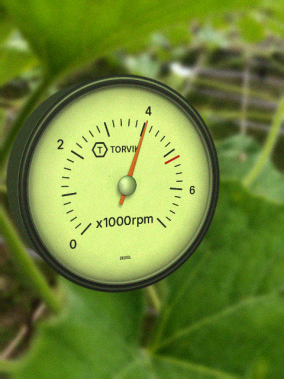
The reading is 4000
